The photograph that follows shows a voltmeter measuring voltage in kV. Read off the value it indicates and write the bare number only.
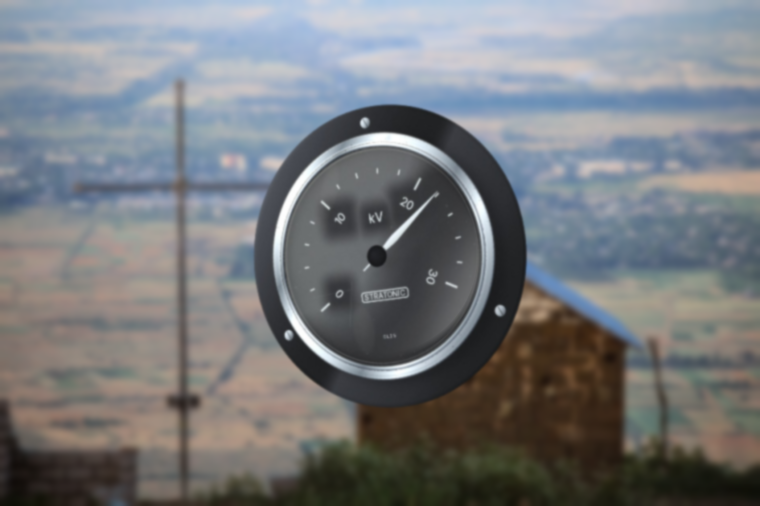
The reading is 22
